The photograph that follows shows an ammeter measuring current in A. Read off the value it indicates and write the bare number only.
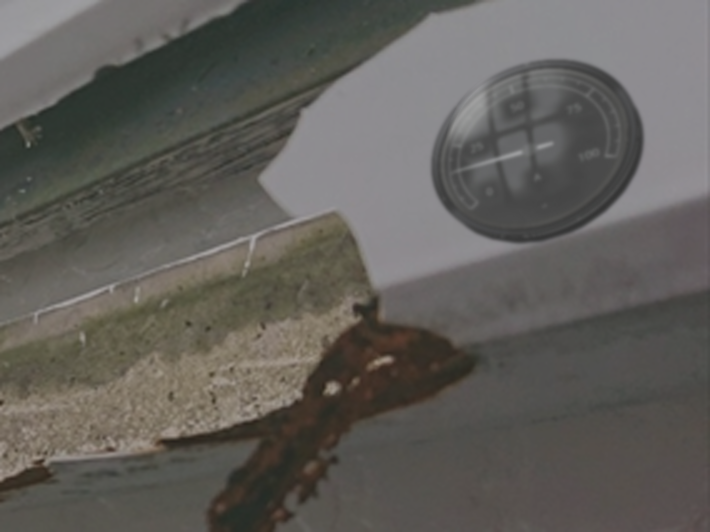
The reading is 15
